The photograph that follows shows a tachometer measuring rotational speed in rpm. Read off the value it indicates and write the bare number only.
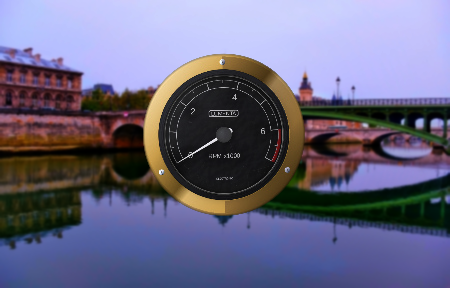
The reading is 0
